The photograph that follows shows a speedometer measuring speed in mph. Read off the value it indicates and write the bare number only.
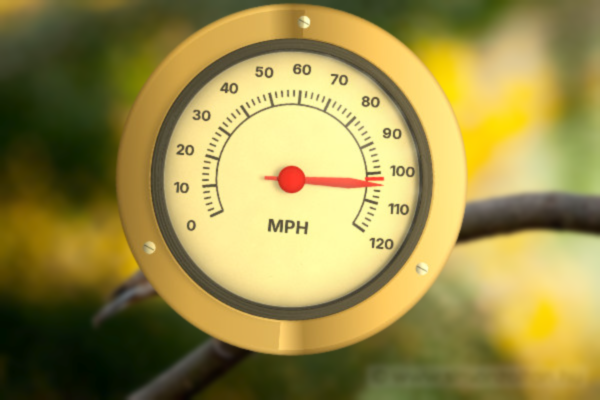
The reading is 104
